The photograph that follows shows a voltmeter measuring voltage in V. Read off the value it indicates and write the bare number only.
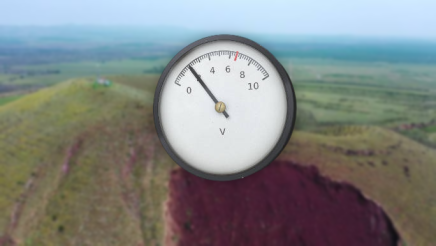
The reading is 2
